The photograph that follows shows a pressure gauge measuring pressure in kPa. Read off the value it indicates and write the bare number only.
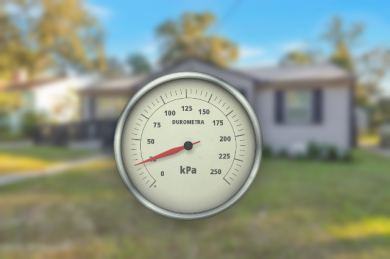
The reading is 25
